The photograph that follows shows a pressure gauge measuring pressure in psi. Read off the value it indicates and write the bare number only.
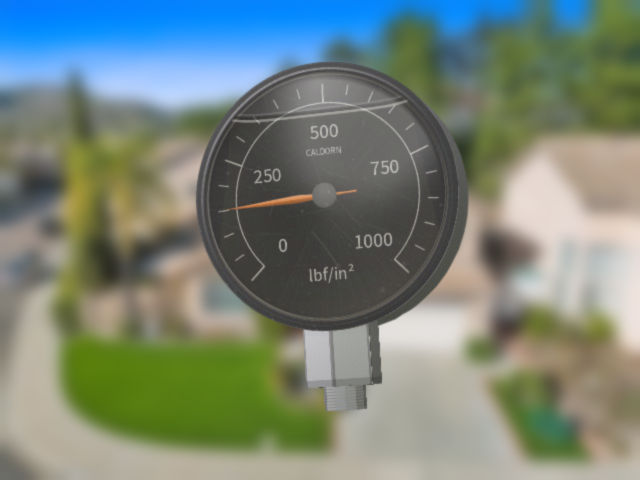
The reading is 150
